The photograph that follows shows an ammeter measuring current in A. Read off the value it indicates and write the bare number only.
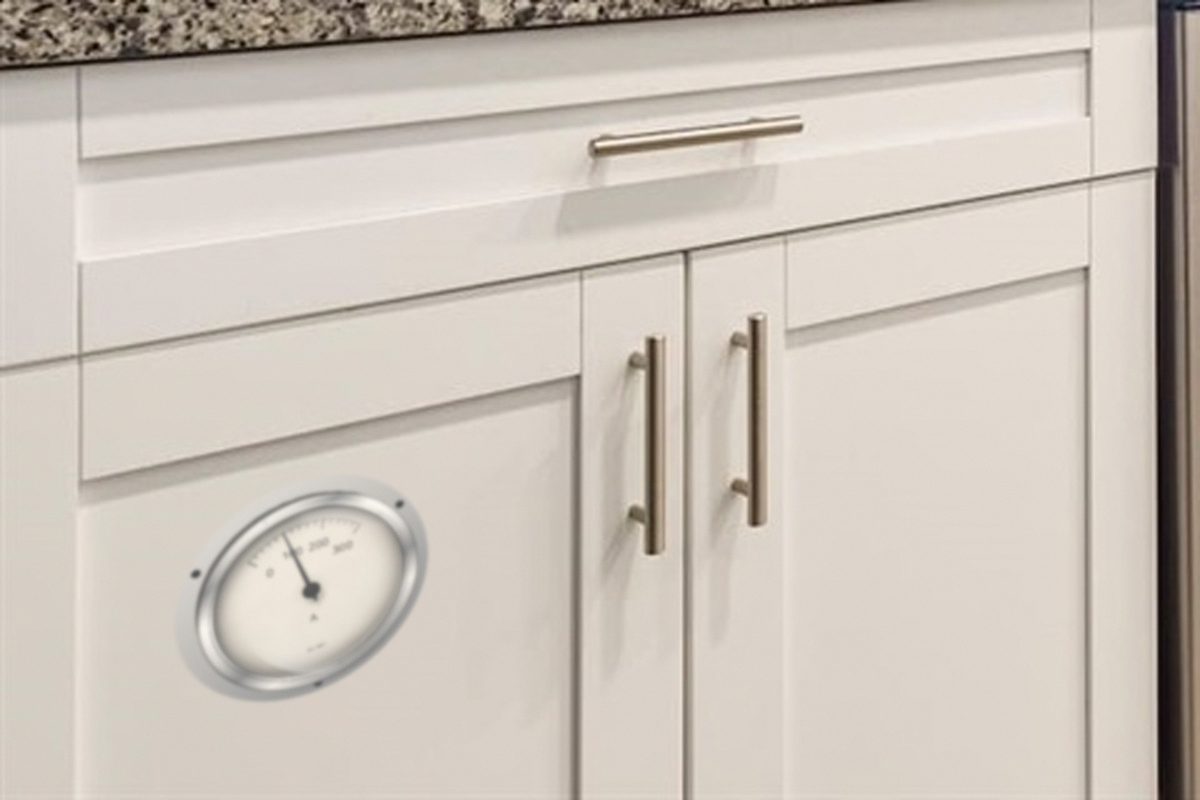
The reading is 100
